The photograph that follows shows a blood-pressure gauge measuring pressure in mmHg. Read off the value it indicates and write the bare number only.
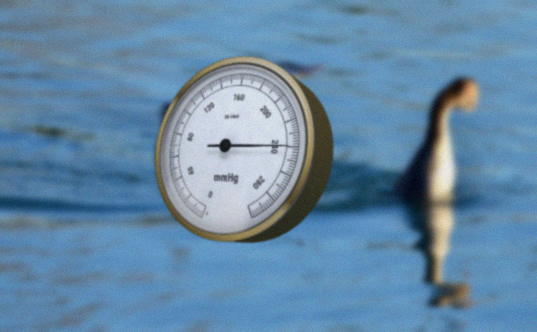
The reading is 240
